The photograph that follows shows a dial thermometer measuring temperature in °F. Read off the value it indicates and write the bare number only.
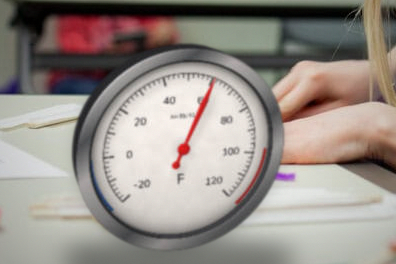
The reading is 60
